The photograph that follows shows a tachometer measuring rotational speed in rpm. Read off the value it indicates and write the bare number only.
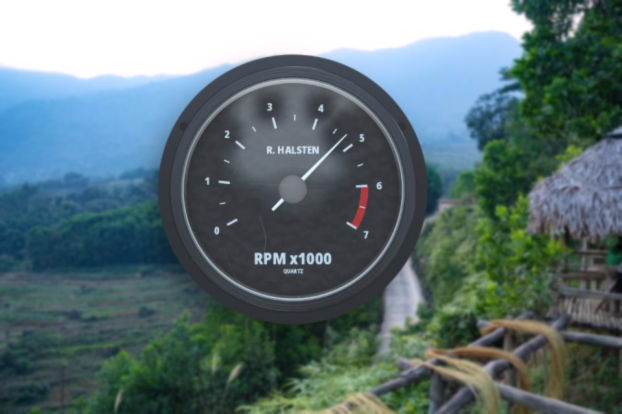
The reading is 4750
